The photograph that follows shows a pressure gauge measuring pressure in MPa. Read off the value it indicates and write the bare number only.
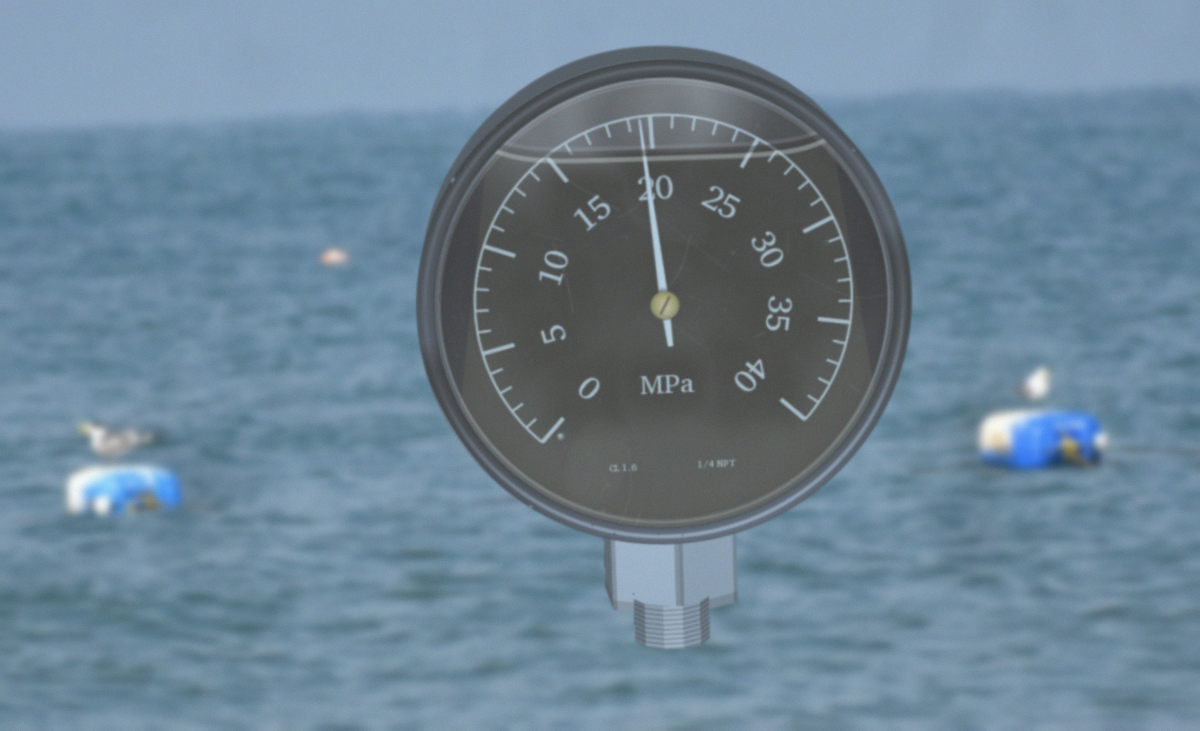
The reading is 19.5
